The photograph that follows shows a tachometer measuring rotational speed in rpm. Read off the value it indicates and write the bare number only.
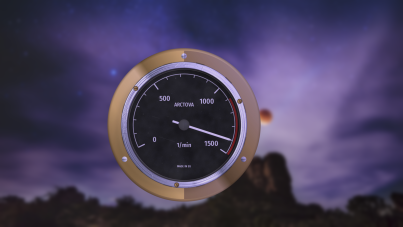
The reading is 1400
